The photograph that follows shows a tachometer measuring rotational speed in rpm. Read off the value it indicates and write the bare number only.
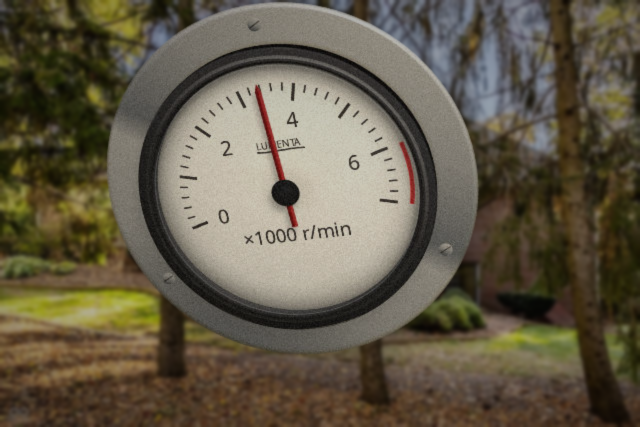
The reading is 3400
